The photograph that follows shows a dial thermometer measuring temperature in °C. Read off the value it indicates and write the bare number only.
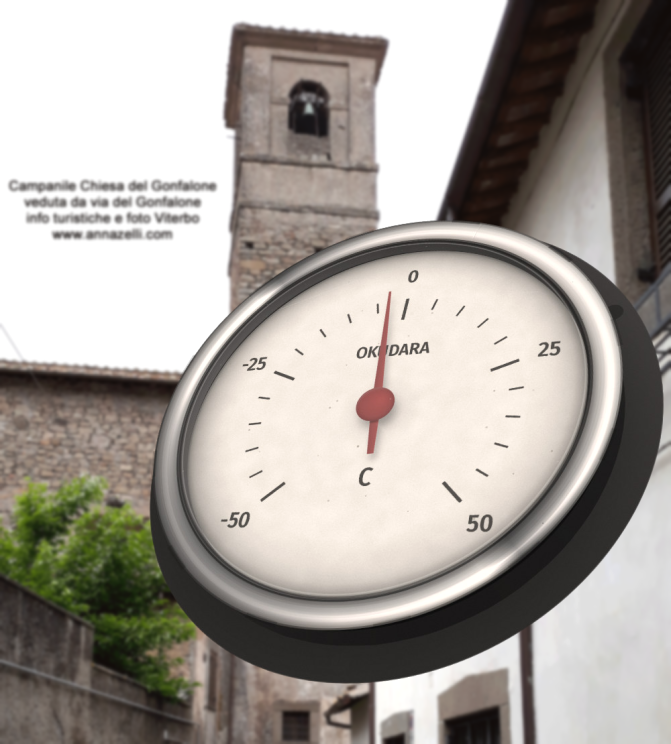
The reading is -2.5
